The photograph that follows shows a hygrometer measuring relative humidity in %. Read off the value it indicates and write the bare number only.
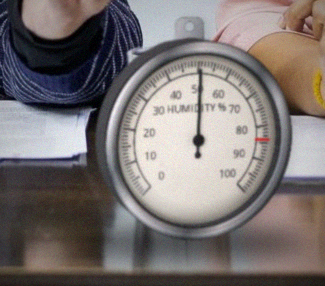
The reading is 50
